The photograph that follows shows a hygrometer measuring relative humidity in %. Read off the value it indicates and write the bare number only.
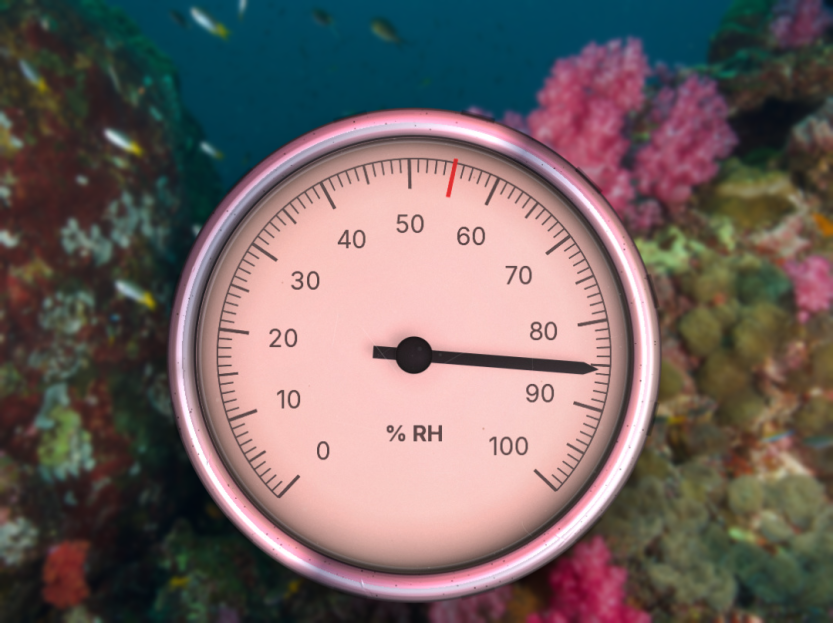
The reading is 85.5
